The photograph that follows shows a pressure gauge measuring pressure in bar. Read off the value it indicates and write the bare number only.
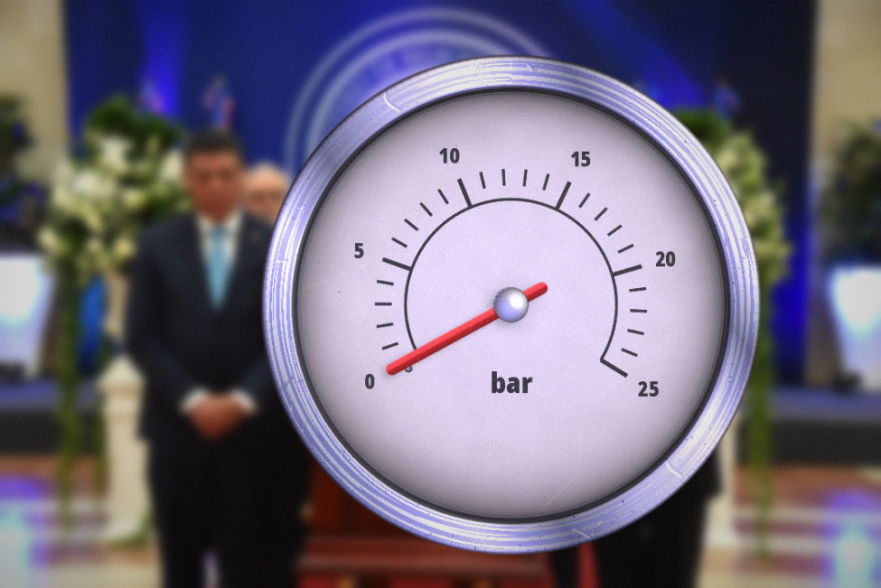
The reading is 0
